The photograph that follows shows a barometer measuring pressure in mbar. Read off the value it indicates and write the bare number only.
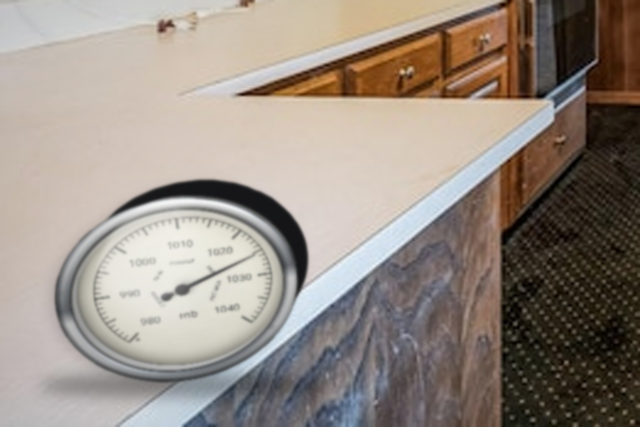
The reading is 1025
